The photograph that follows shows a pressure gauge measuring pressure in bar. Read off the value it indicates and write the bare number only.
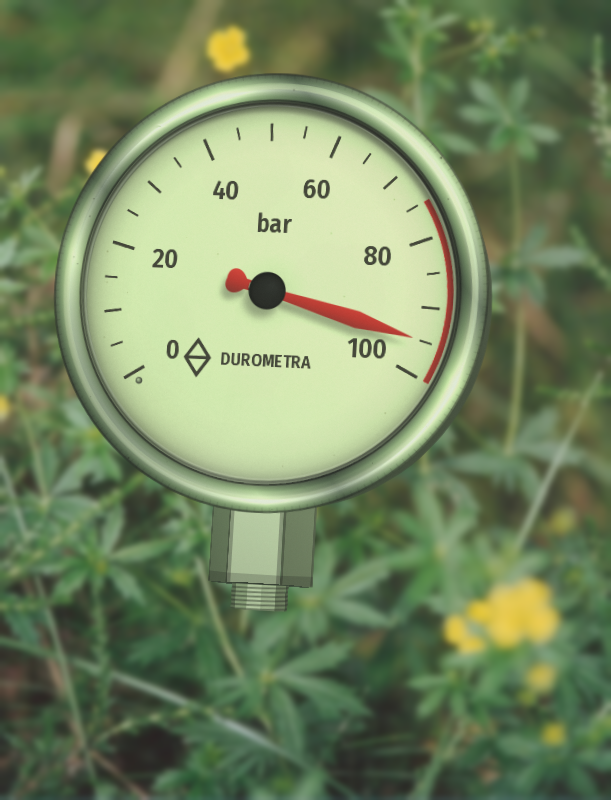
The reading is 95
